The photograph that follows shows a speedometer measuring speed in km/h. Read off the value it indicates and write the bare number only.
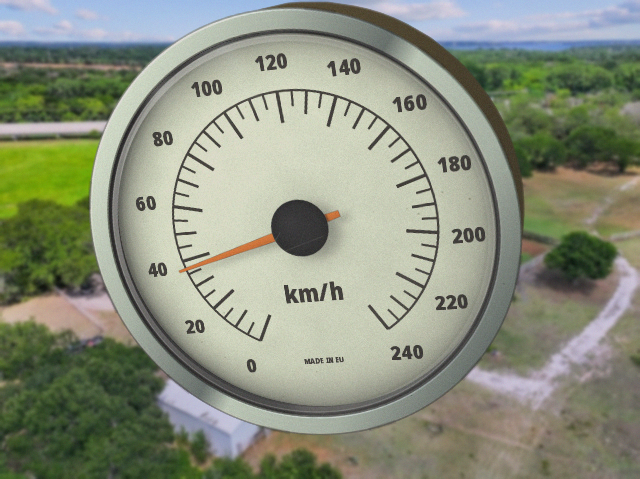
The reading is 37.5
